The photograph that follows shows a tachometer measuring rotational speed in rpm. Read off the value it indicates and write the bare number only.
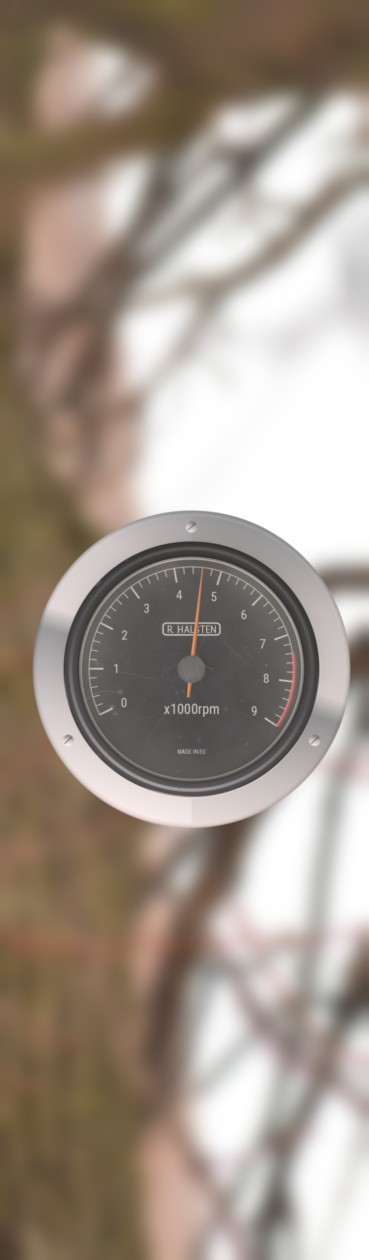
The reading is 4600
